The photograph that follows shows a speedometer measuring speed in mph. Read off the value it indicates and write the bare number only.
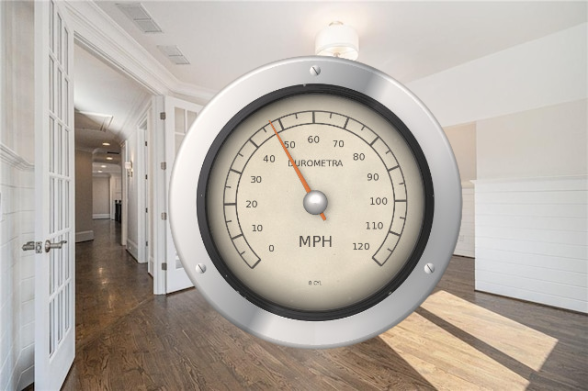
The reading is 47.5
